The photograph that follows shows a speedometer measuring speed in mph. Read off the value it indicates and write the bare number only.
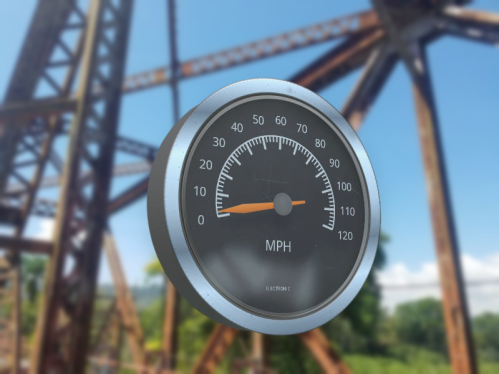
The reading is 2
